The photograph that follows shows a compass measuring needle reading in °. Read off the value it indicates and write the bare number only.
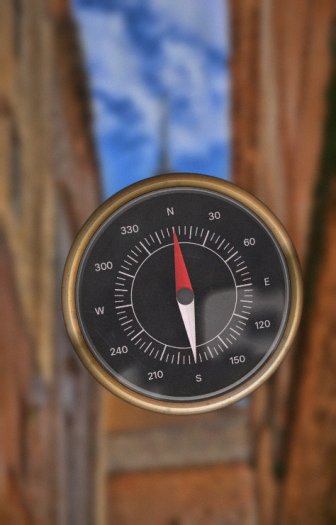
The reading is 0
